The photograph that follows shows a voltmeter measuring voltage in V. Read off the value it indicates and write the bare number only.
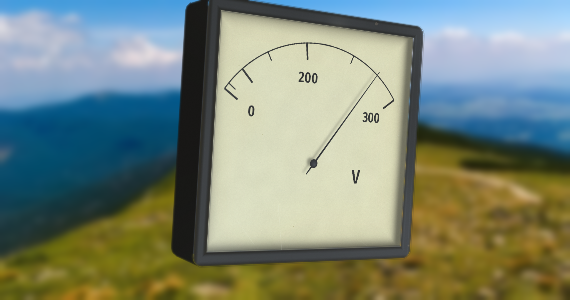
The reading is 275
